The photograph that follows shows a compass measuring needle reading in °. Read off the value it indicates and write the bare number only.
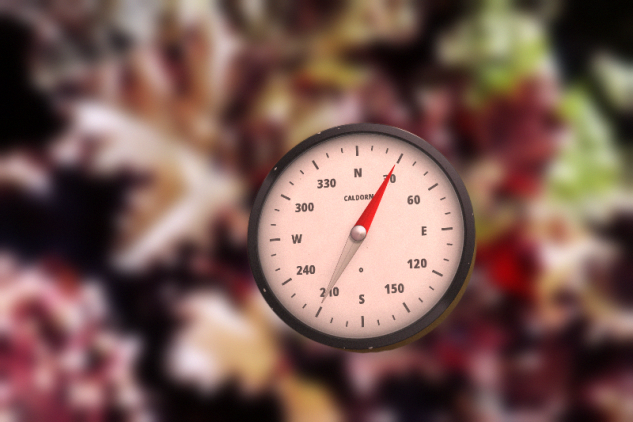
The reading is 30
